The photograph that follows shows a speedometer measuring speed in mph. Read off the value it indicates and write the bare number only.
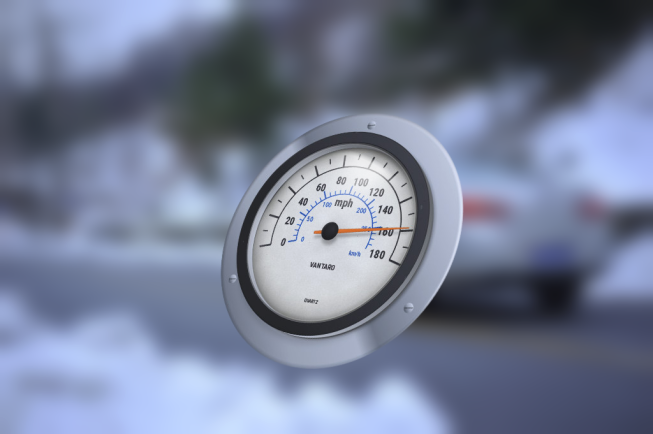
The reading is 160
